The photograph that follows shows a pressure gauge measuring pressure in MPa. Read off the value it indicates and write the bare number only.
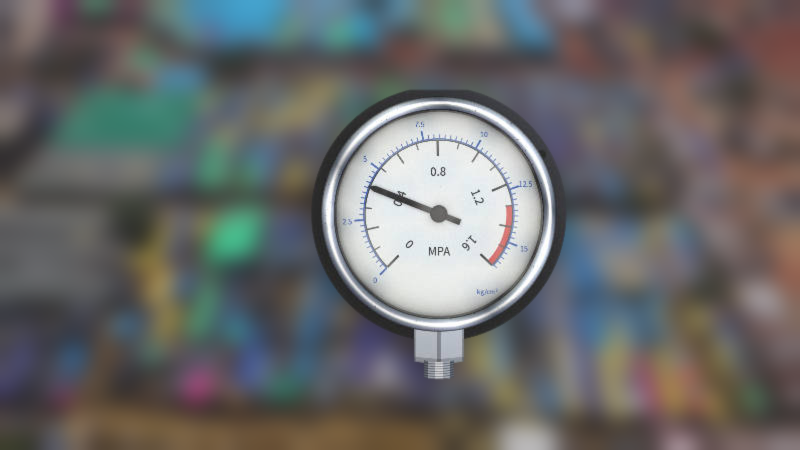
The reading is 0.4
